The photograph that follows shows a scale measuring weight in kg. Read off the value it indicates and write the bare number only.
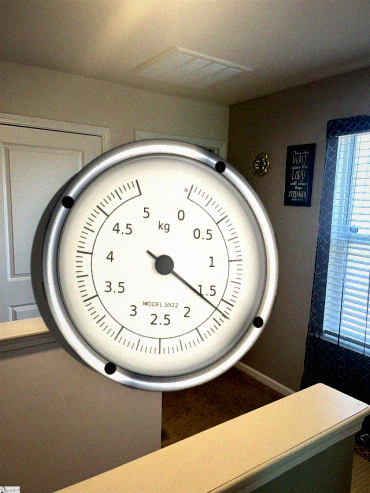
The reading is 1.65
